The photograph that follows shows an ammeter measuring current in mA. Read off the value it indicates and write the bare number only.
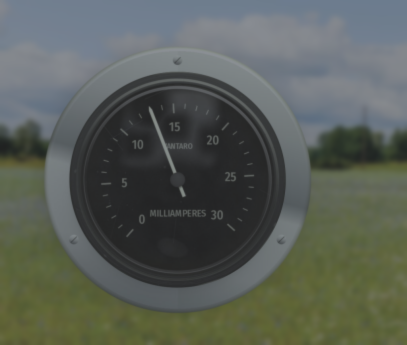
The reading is 13
